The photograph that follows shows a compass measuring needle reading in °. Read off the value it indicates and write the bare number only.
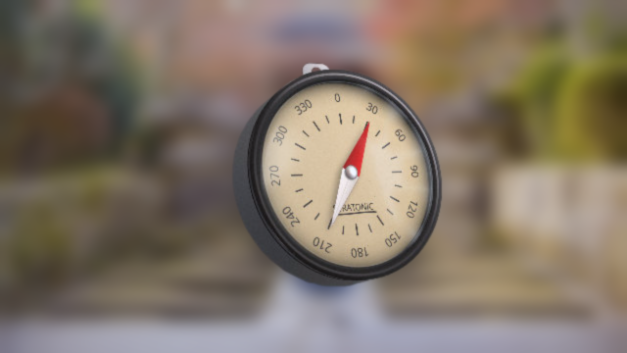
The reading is 30
